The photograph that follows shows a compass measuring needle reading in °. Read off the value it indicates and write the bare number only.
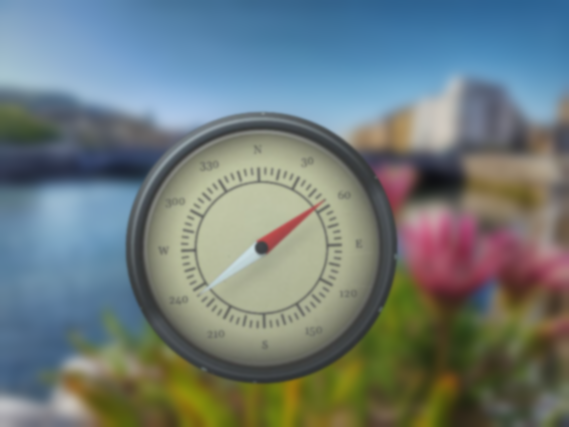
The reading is 55
